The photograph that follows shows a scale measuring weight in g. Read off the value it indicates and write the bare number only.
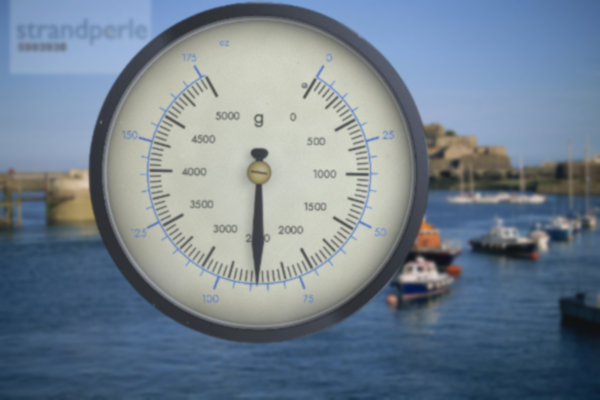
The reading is 2500
